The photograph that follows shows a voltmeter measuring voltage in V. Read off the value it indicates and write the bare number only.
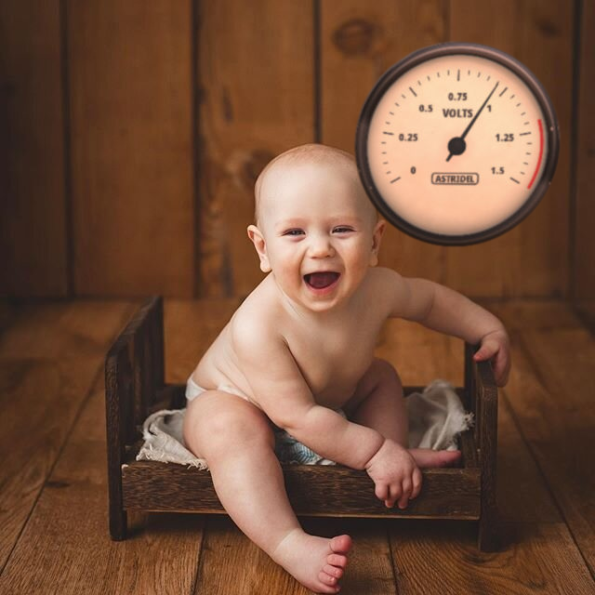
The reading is 0.95
